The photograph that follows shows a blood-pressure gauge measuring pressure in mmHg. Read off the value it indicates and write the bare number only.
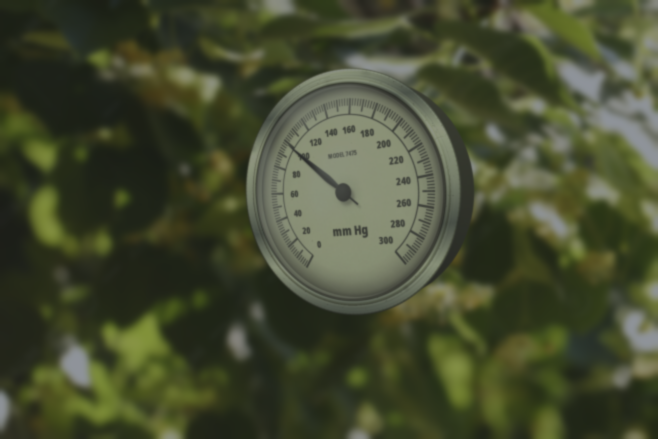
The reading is 100
